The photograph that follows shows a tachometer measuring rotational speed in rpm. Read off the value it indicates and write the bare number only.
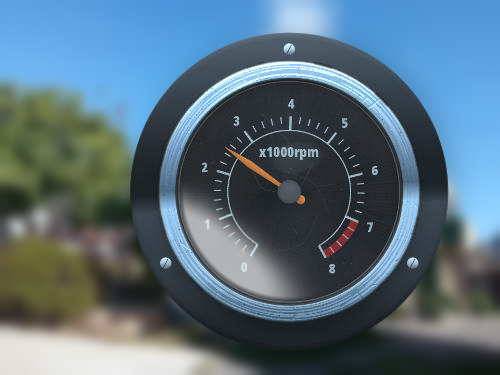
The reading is 2500
